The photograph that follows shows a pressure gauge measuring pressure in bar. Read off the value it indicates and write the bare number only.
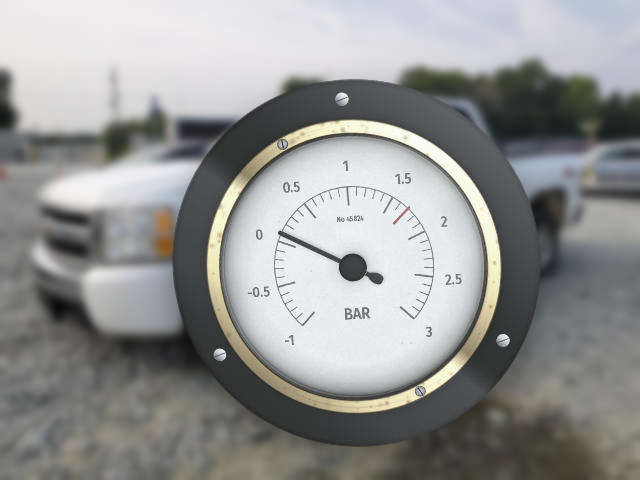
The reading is 0.1
